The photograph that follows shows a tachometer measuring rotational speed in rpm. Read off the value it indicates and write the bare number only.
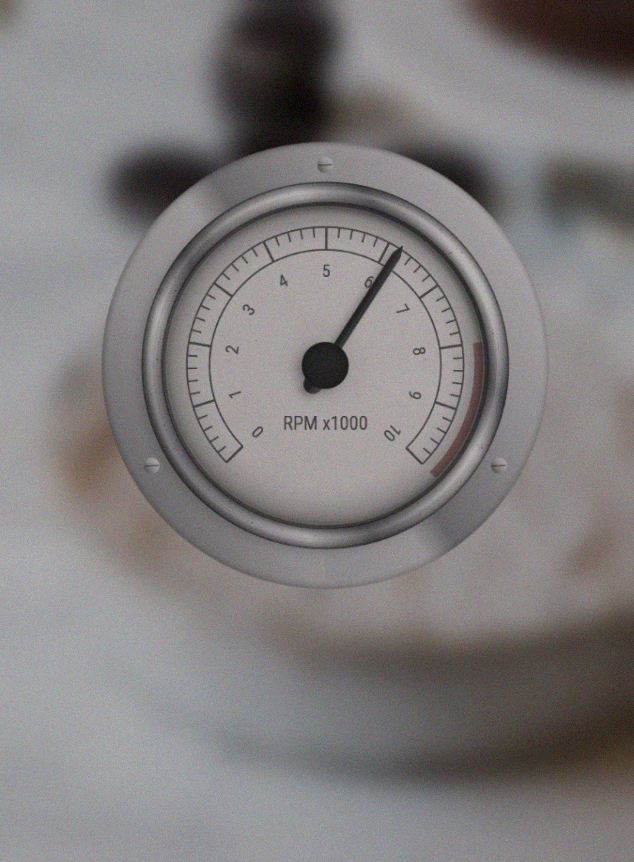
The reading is 6200
